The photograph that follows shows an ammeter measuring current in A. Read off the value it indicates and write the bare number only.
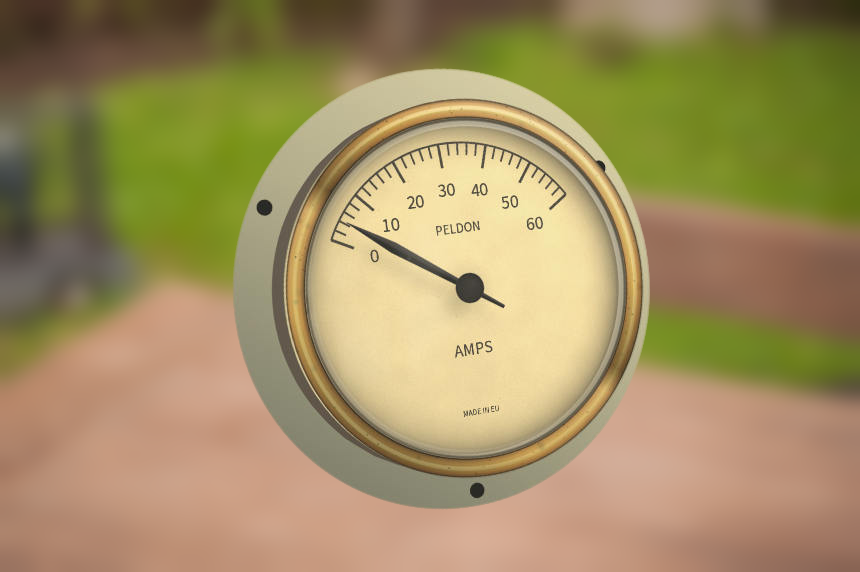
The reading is 4
